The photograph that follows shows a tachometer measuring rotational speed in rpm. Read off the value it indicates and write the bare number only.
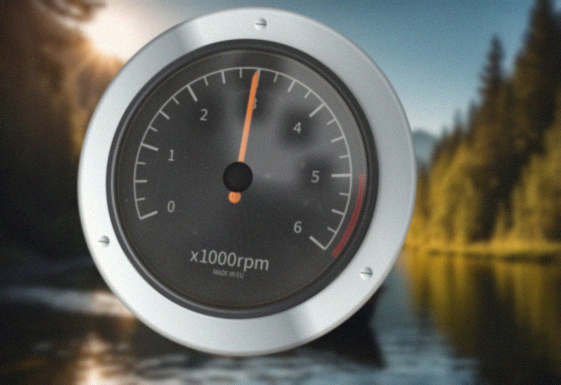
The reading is 3000
